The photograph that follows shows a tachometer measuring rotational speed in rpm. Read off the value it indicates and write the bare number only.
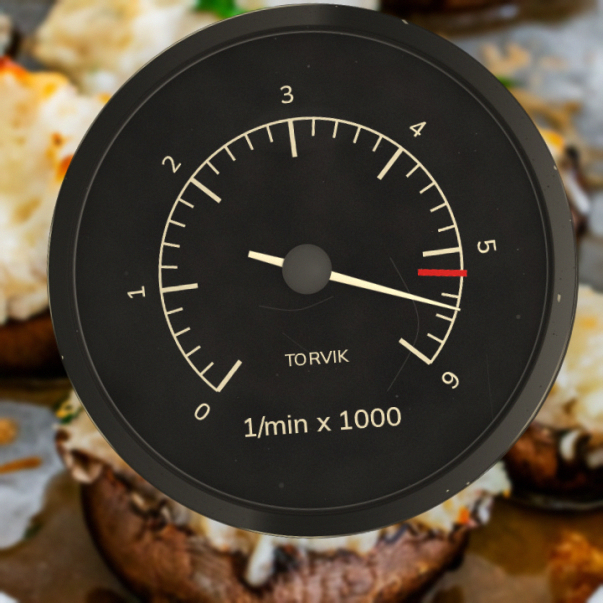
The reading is 5500
